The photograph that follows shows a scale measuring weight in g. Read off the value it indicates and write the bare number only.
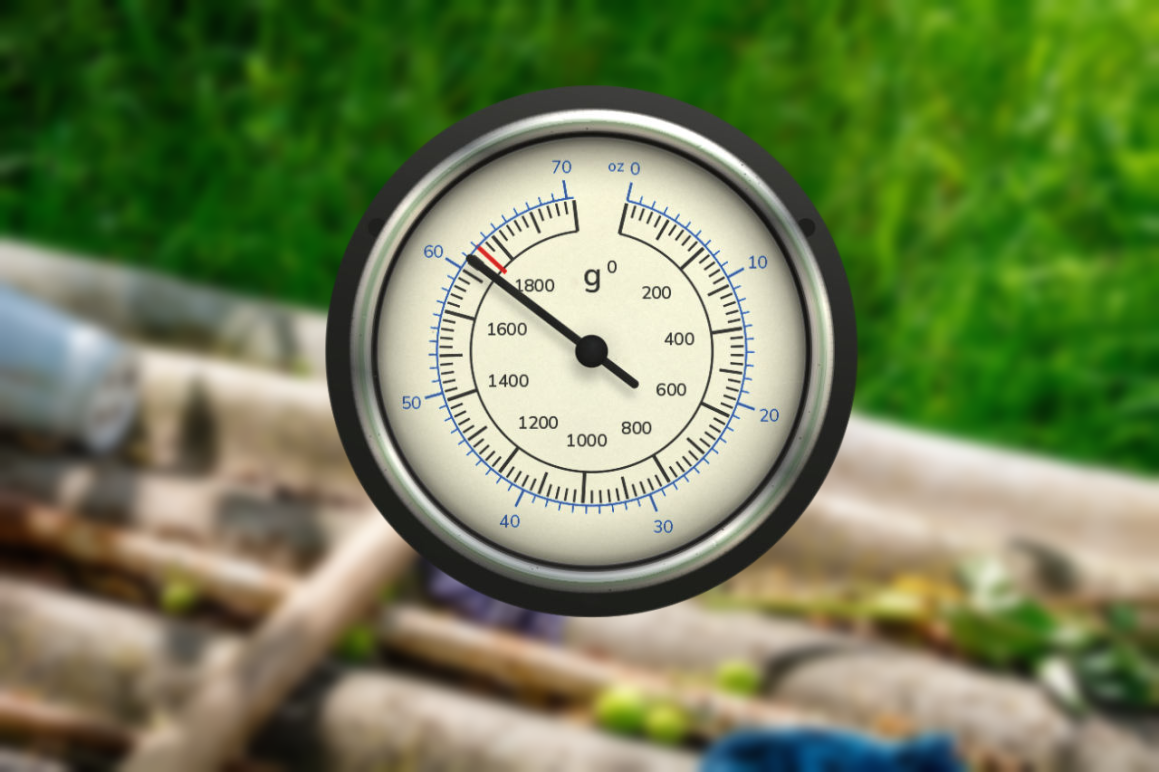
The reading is 1730
